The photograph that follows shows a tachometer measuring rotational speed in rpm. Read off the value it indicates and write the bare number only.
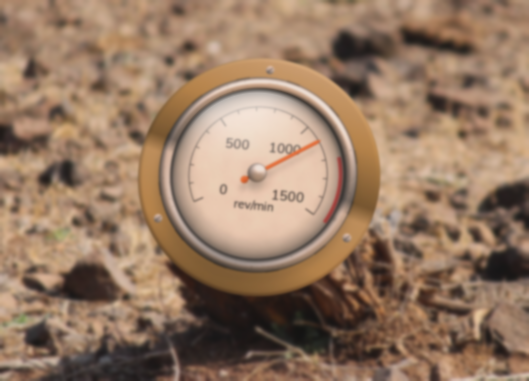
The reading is 1100
